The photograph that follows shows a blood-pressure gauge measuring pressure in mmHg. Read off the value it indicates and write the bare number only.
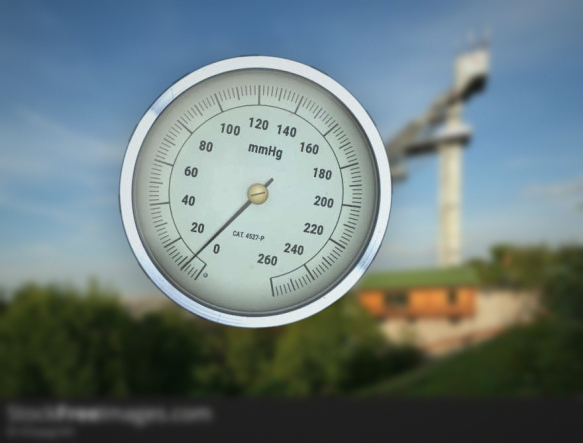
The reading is 8
